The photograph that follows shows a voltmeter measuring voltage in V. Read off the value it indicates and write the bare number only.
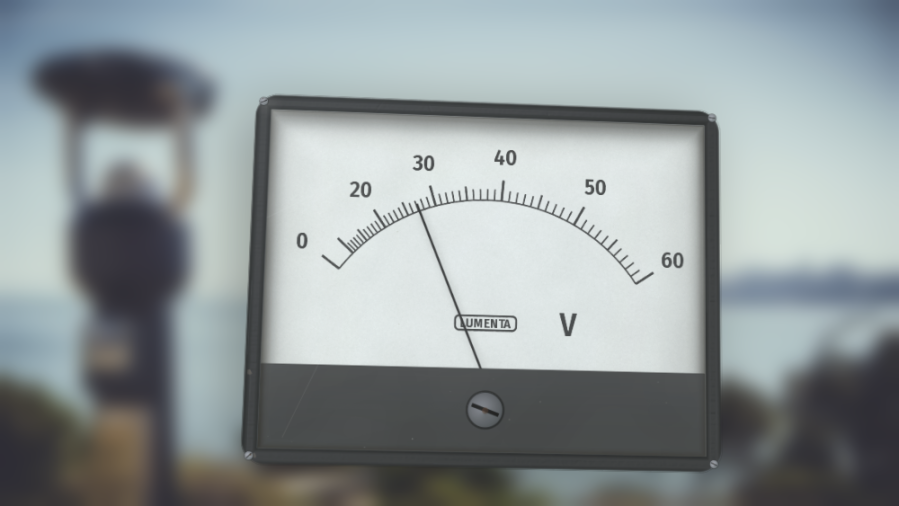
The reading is 27
